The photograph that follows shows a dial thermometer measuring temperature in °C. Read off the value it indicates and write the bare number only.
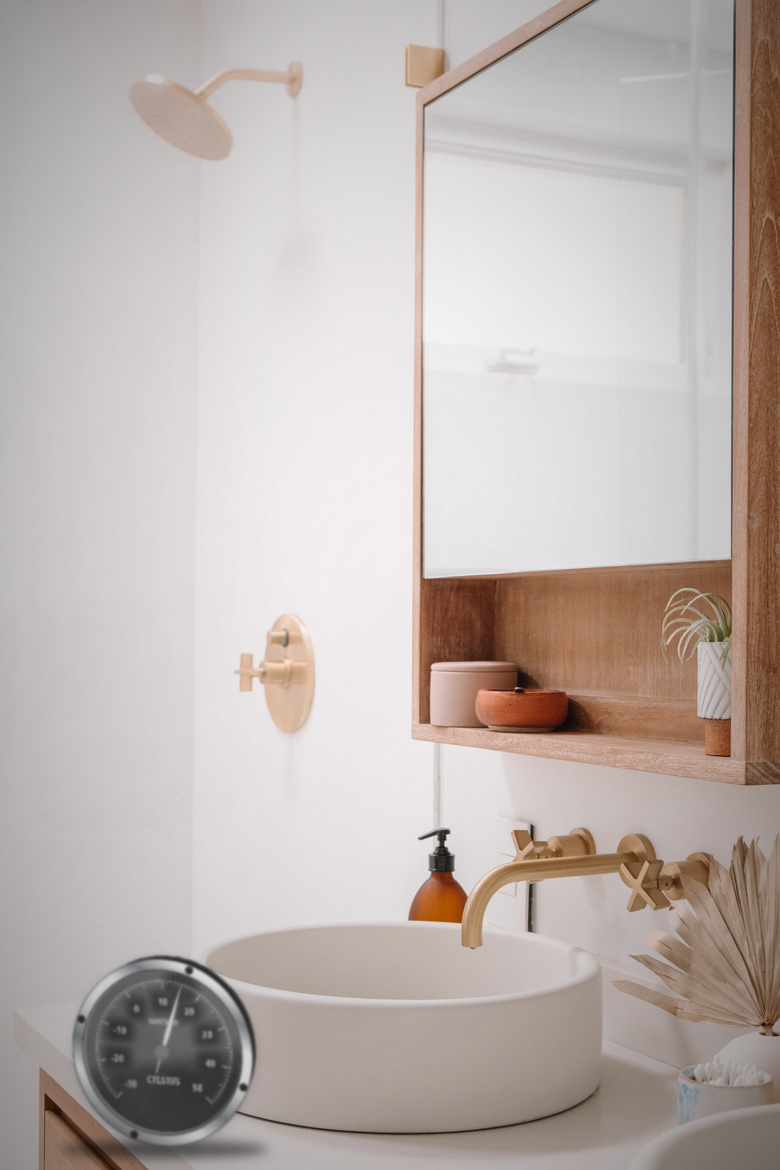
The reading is 15
